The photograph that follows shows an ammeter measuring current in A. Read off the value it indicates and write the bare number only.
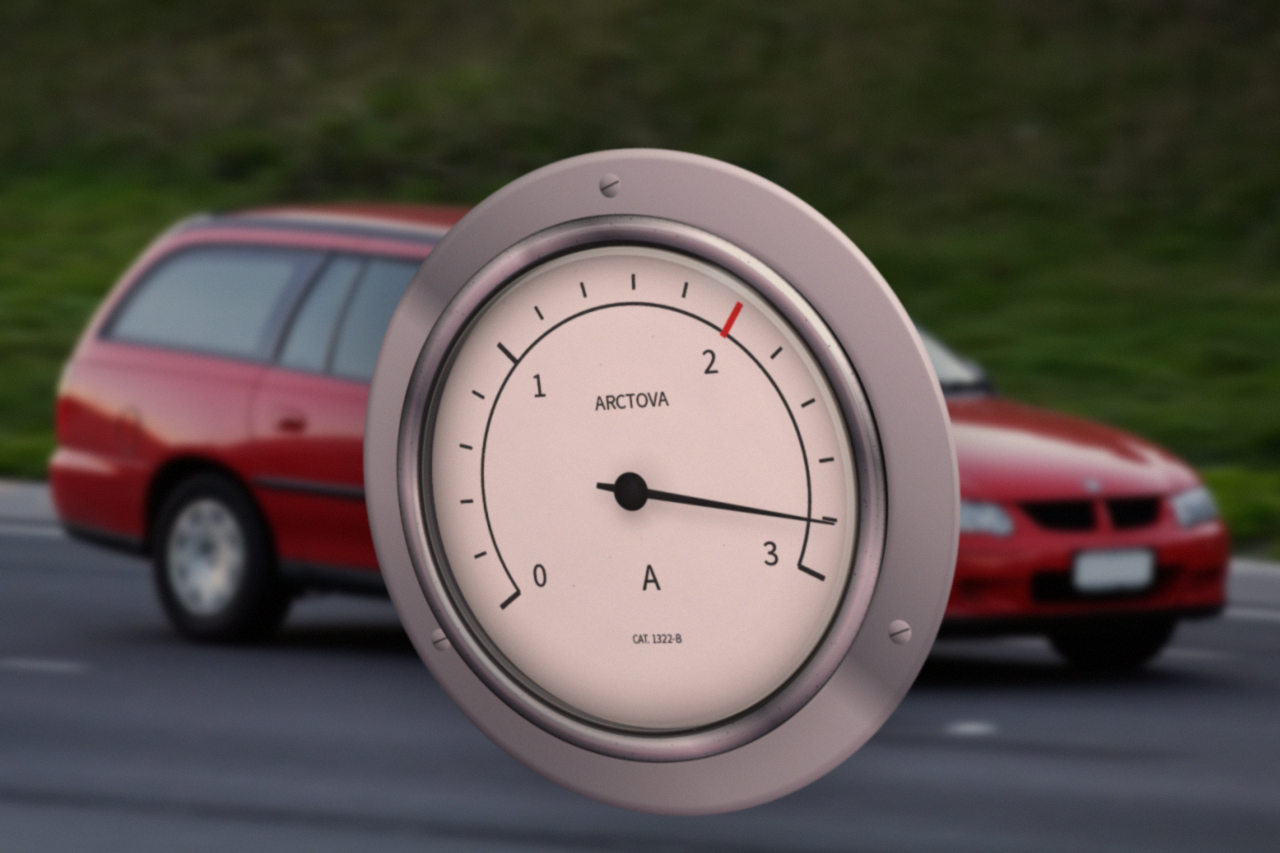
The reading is 2.8
